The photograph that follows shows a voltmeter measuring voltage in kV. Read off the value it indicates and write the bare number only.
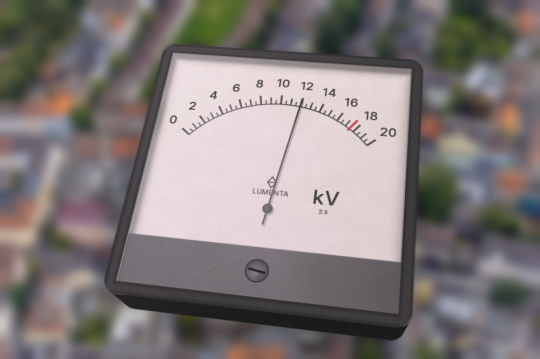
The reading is 12
